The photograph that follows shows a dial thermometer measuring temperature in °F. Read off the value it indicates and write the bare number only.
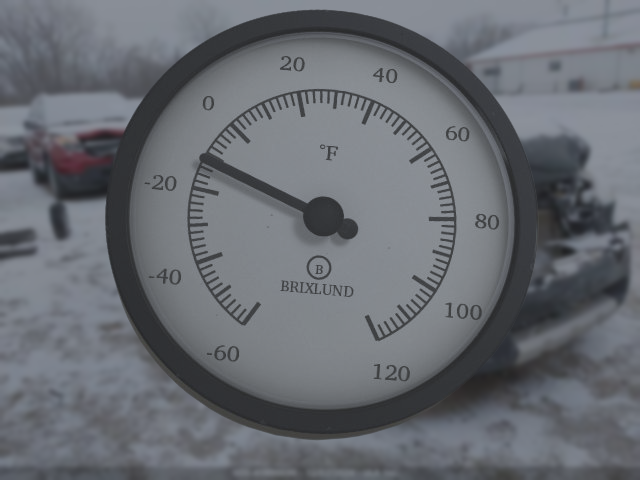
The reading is -12
